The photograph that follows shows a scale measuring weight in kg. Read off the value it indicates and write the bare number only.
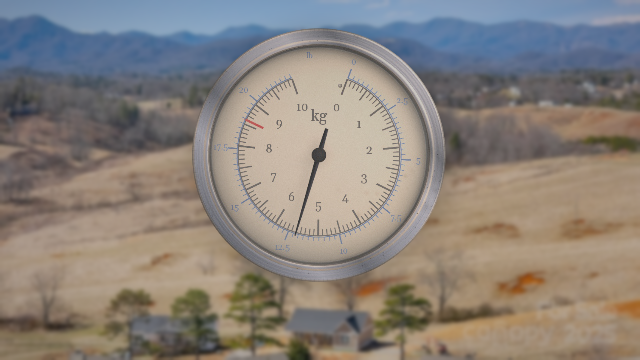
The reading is 5.5
